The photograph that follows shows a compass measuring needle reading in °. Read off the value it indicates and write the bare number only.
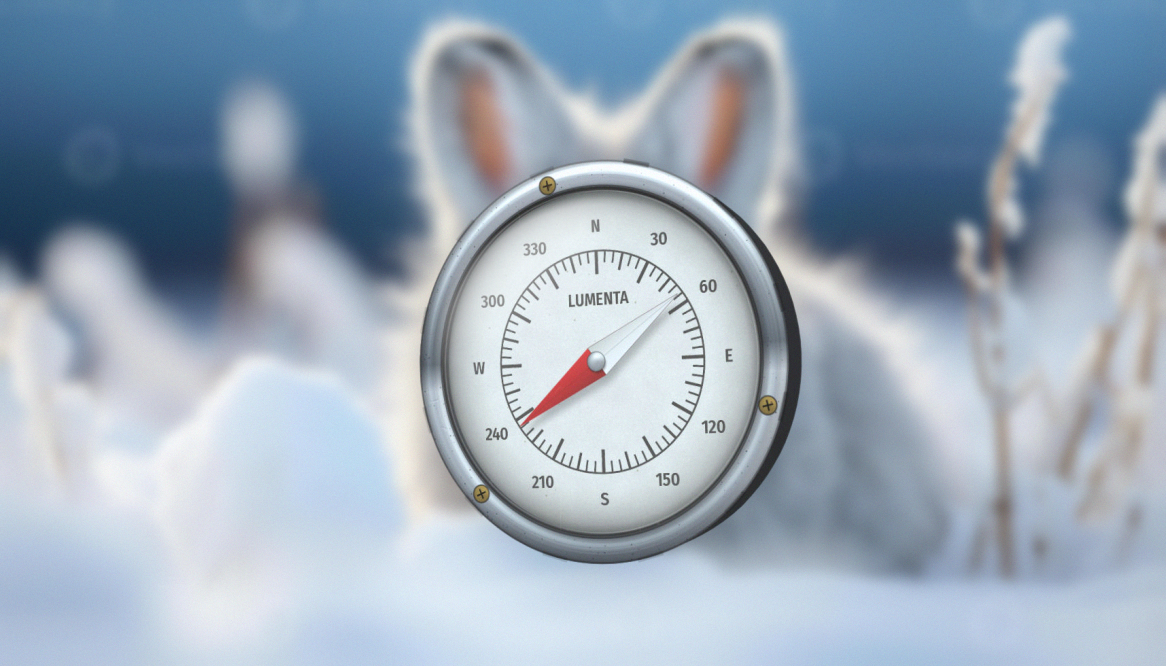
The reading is 235
